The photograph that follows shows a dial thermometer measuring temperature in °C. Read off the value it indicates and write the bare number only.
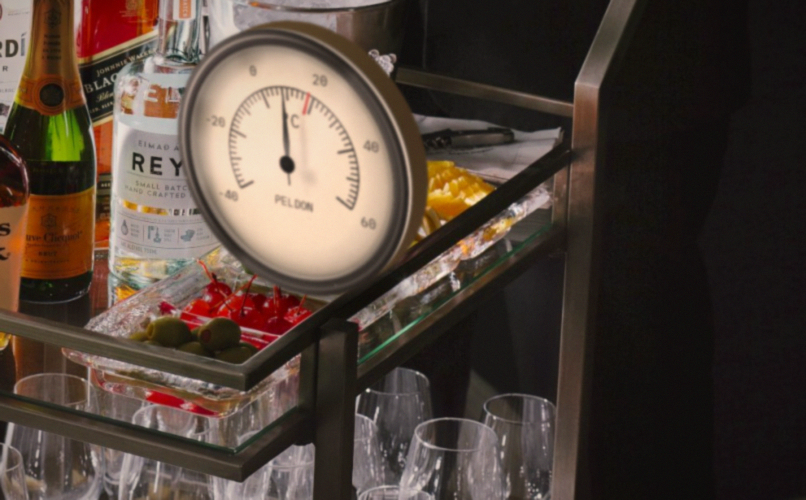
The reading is 10
